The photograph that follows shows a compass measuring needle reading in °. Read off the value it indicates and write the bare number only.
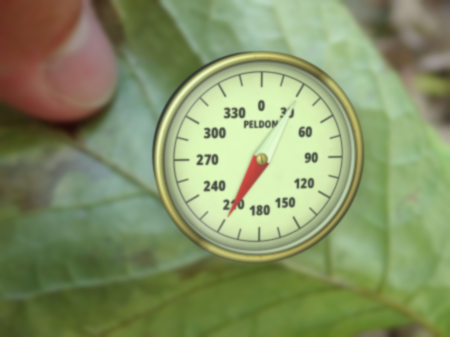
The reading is 210
